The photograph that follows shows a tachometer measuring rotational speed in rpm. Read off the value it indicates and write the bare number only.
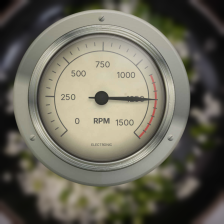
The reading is 1250
